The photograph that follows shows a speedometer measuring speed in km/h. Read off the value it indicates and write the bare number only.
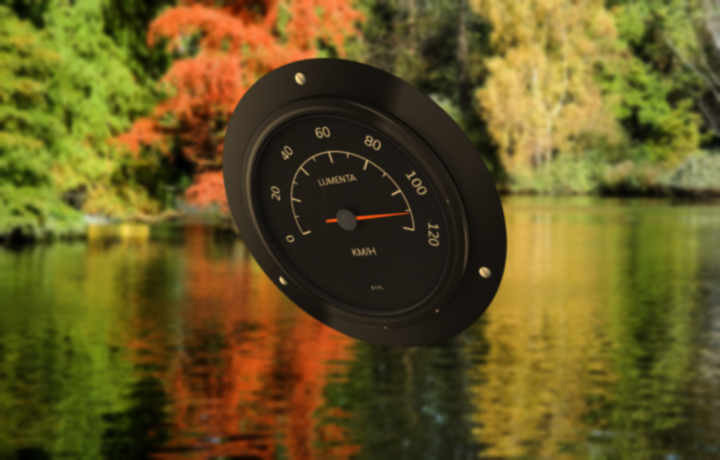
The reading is 110
